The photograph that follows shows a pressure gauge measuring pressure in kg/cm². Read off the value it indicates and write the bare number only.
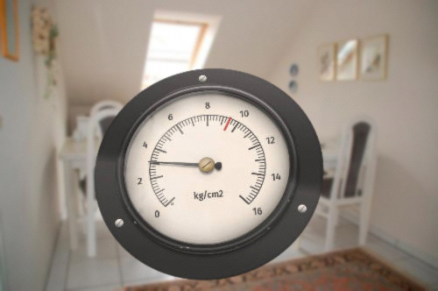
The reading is 3
